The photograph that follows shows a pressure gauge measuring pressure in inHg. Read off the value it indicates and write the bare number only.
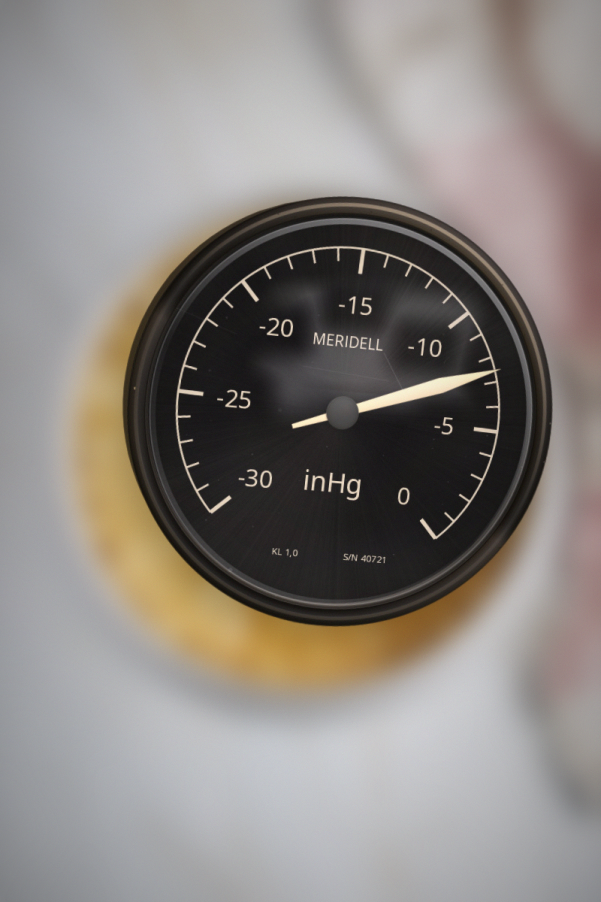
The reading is -7.5
